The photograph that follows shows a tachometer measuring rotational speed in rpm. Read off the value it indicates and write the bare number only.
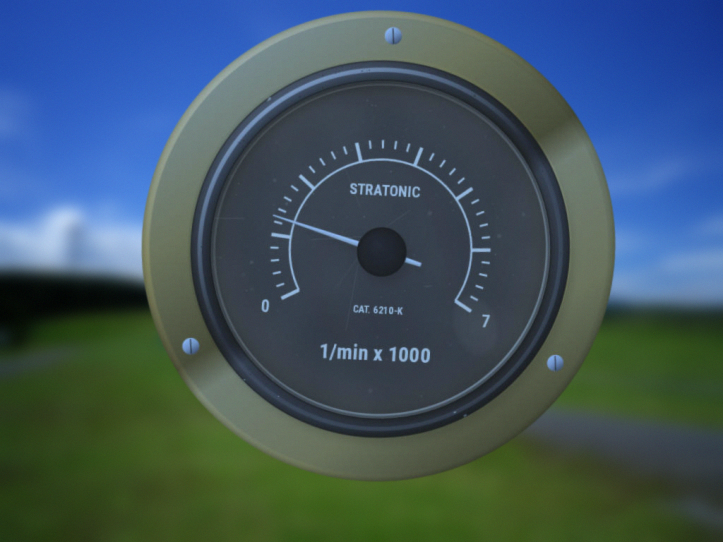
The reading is 1300
